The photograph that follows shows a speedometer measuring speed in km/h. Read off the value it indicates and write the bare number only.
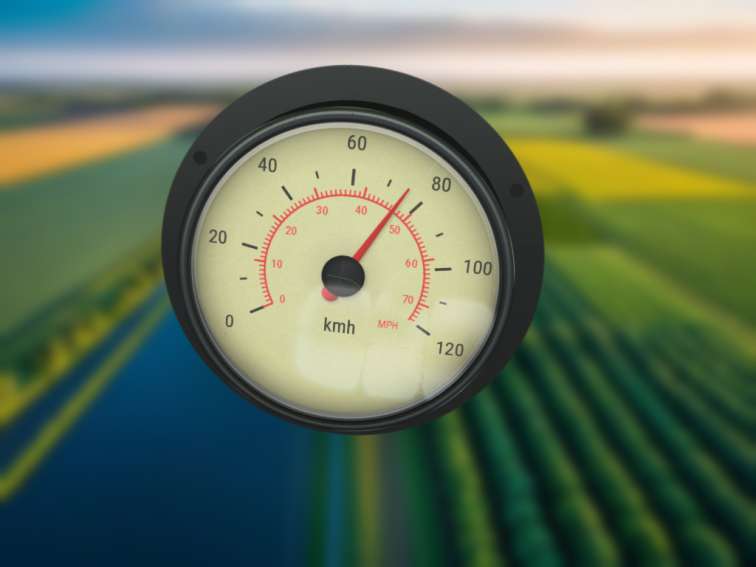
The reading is 75
